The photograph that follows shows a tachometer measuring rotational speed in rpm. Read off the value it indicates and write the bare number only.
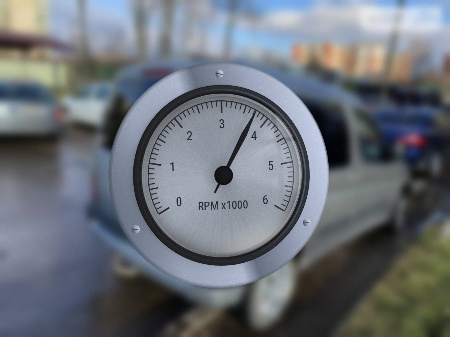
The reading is 3700
